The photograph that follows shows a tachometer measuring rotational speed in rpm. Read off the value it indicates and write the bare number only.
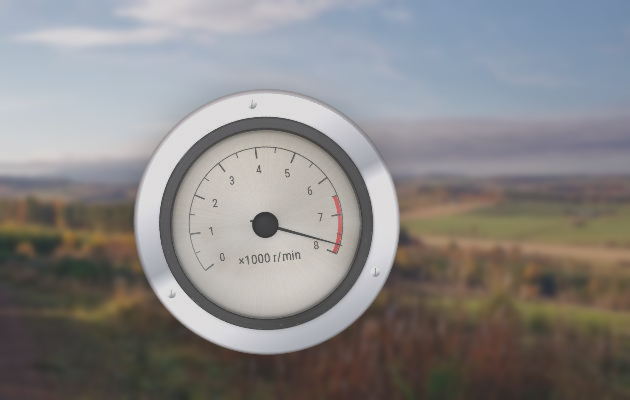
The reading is 7750
